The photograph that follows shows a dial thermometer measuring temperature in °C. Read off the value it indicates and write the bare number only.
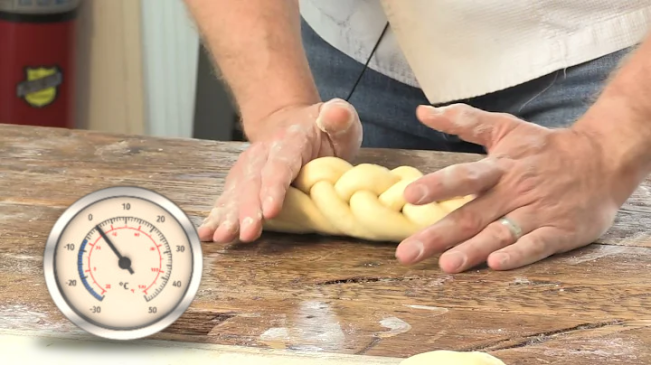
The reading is 0
